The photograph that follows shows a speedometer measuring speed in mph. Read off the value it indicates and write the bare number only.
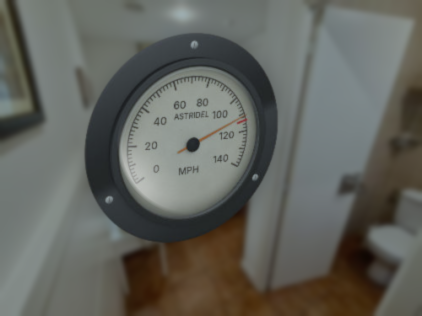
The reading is 110
